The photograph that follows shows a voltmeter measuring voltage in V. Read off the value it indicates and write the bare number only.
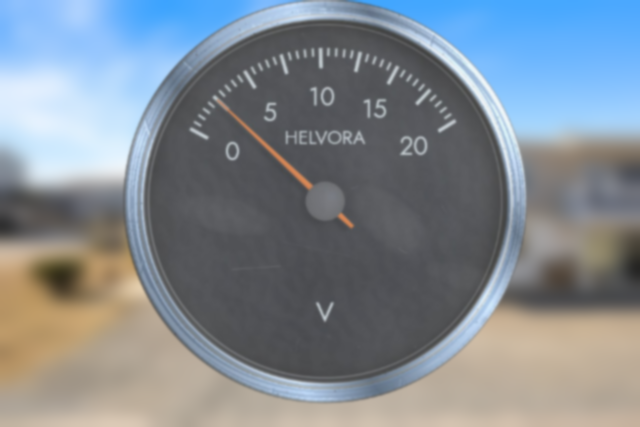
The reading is 2.5
